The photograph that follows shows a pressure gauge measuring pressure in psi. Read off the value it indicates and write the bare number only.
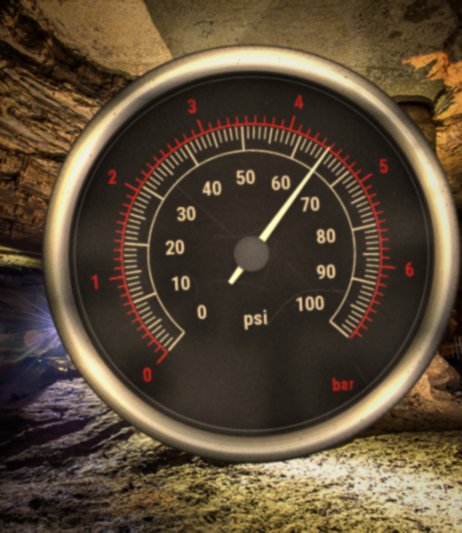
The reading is 65
